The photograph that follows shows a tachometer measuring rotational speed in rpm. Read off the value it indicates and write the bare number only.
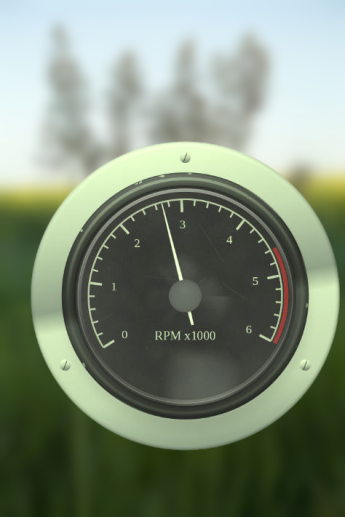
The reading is 2700
